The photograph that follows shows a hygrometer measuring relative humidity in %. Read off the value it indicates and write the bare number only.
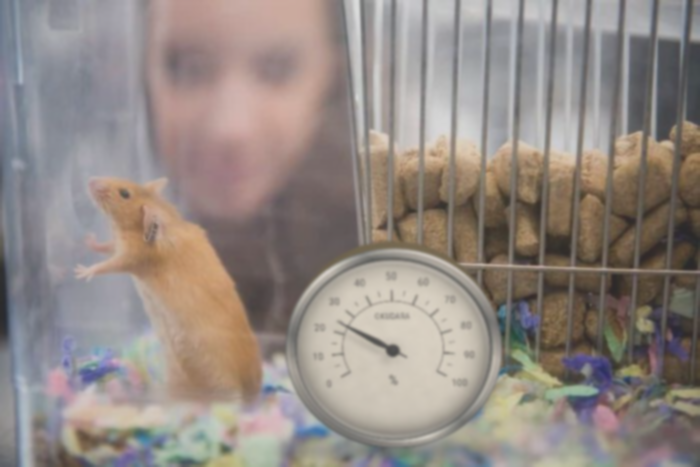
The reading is 25
